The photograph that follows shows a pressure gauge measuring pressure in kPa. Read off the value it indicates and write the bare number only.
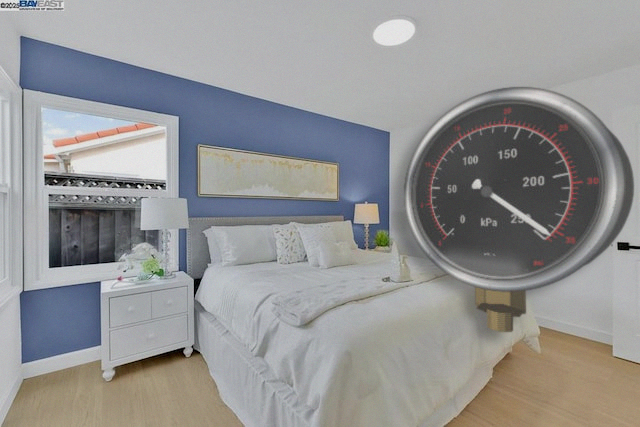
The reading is 245
